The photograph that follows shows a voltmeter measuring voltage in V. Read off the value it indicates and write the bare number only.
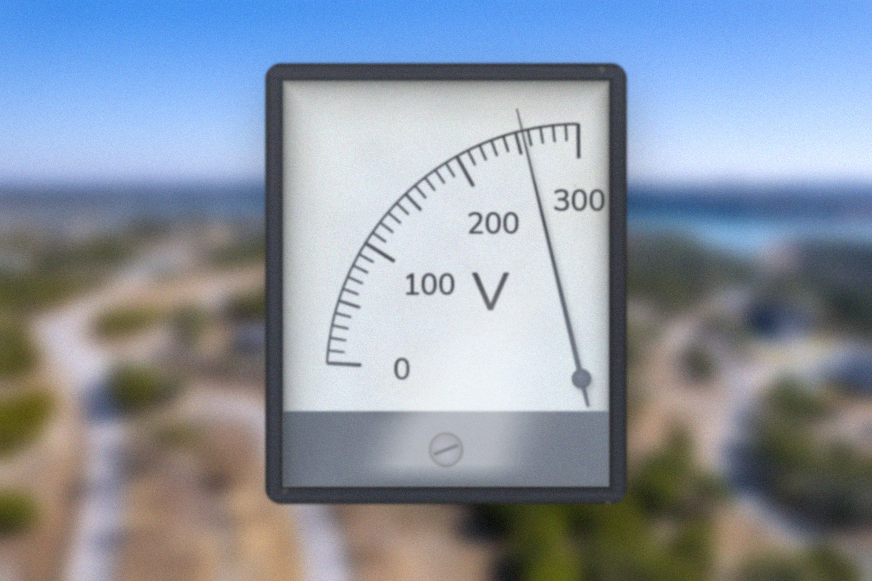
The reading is 255
